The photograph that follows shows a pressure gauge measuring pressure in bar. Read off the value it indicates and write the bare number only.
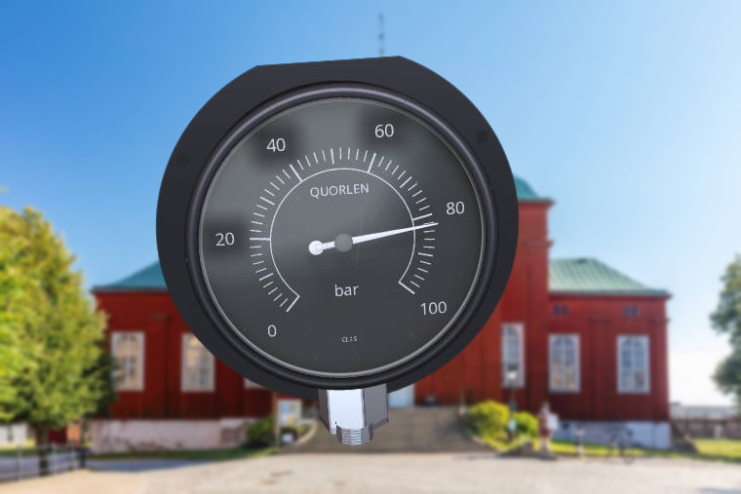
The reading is 82
